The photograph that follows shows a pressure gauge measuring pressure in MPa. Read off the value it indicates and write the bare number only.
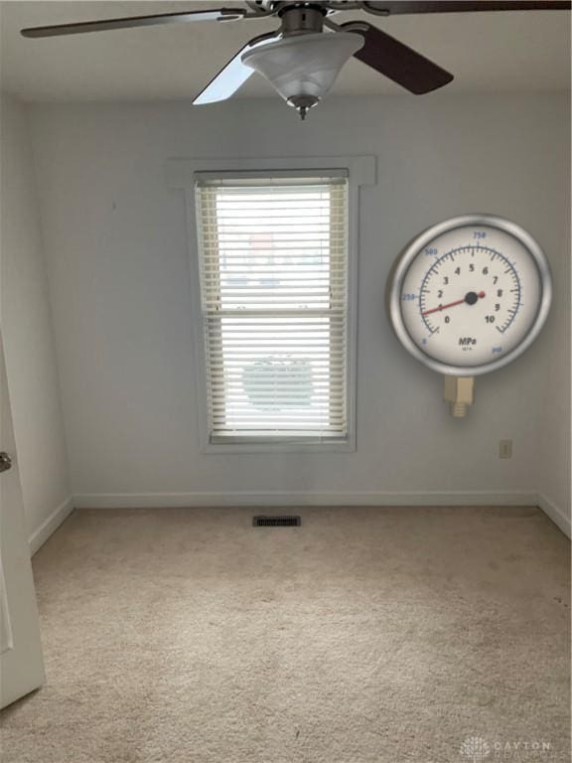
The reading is 1
